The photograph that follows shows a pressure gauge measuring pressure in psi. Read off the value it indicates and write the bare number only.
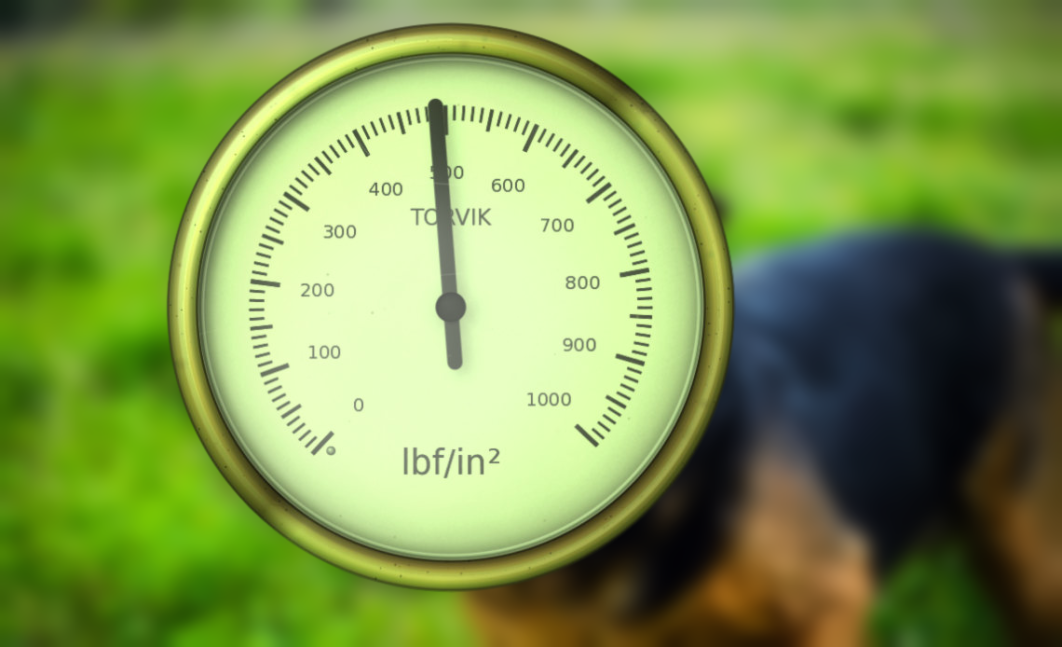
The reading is 490
